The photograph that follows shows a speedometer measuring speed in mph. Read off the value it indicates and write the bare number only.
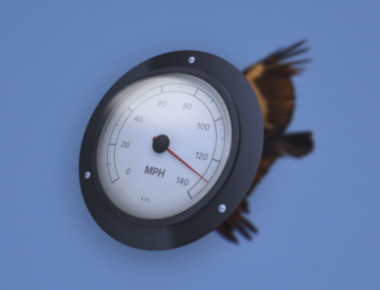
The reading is 130
